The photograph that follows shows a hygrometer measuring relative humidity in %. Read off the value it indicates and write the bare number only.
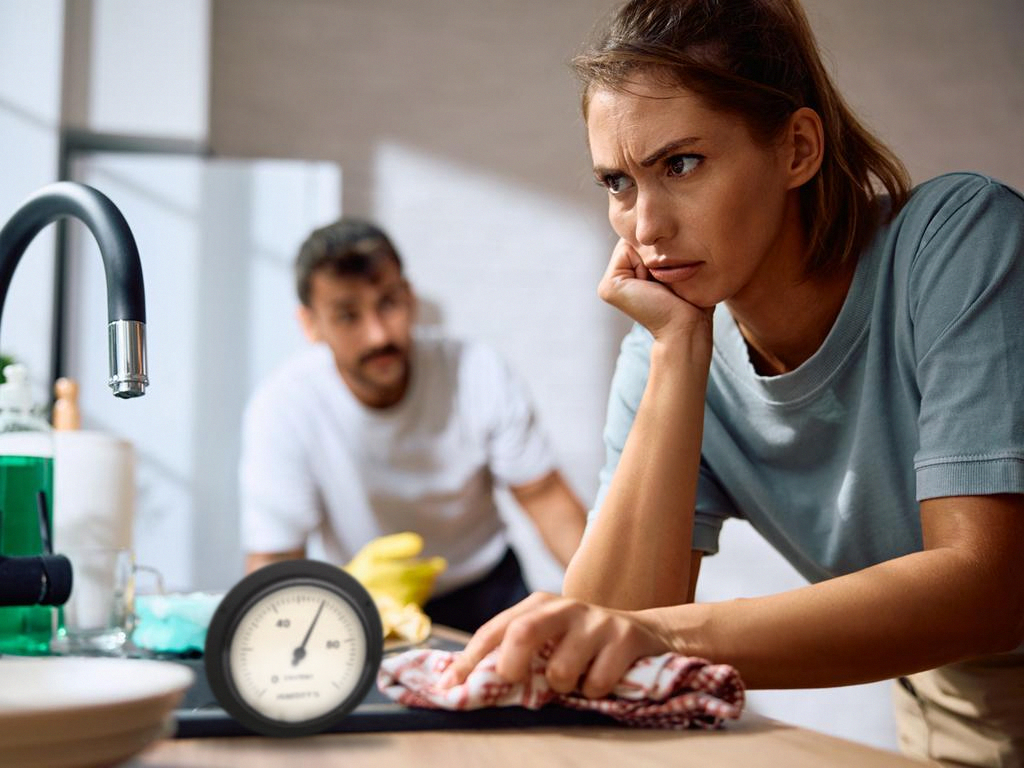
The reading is 60
